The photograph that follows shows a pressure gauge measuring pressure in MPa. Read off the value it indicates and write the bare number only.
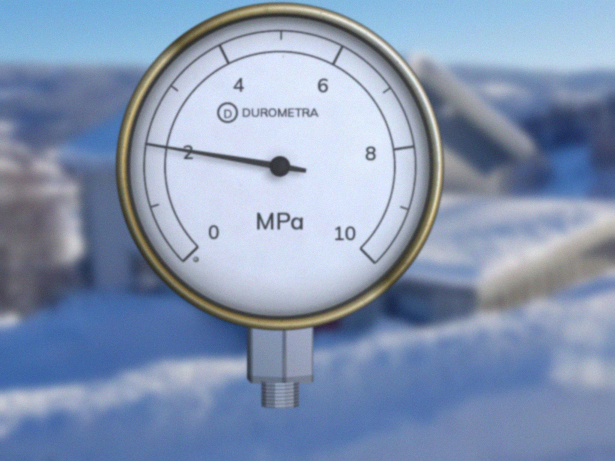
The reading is 2
